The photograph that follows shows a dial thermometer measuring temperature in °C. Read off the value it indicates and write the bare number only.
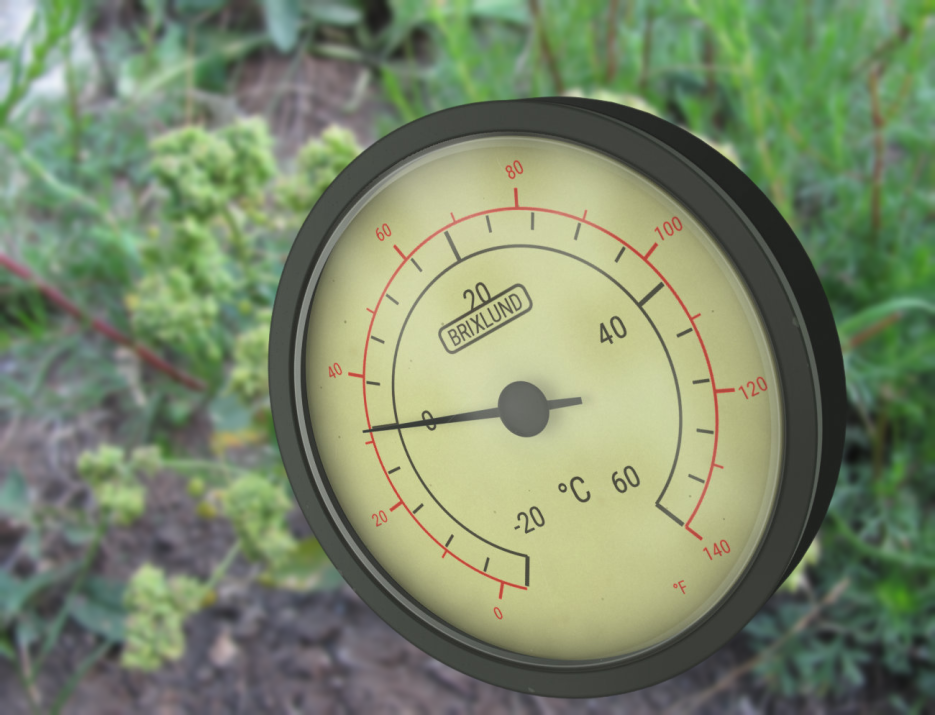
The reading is 0
